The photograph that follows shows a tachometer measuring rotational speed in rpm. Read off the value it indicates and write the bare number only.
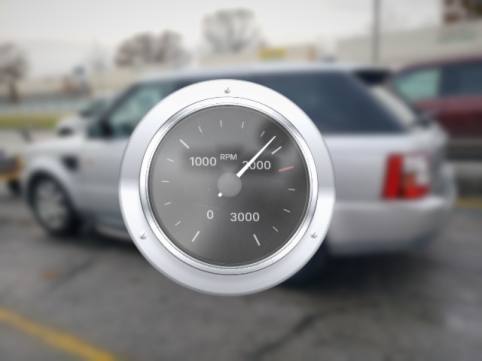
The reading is 1900
